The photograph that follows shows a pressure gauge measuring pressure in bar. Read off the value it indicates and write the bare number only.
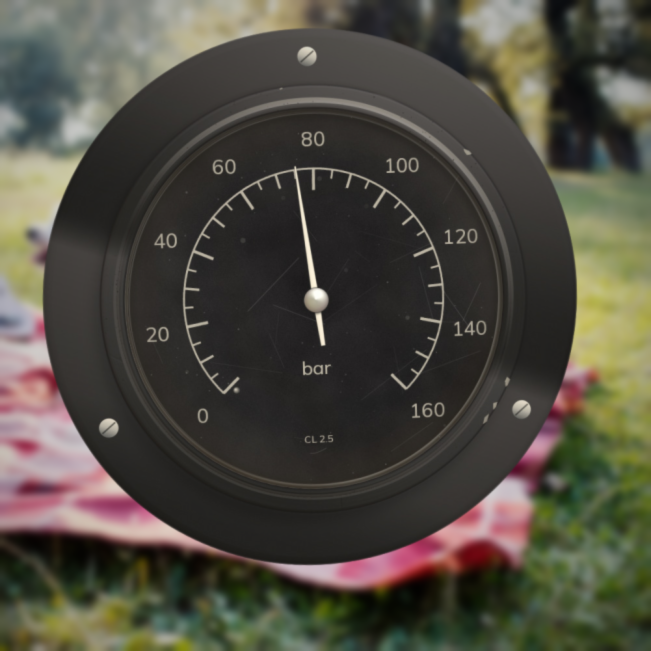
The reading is 75
